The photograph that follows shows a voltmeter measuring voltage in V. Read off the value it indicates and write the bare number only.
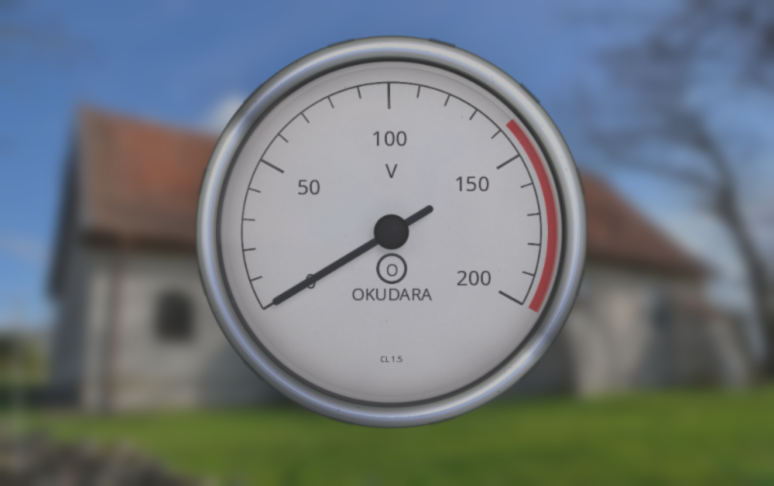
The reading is 0
